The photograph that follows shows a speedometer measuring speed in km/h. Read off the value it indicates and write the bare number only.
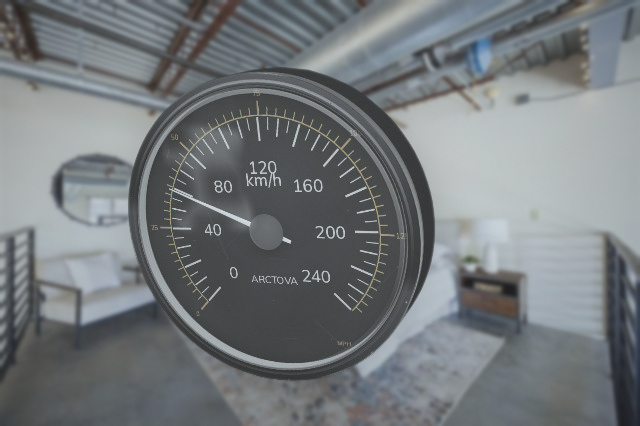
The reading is 60
